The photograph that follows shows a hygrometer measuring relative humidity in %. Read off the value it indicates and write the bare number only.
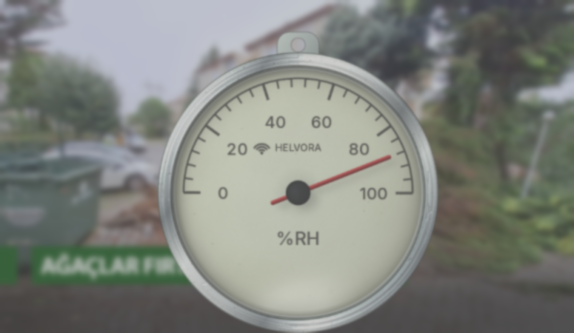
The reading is 88
